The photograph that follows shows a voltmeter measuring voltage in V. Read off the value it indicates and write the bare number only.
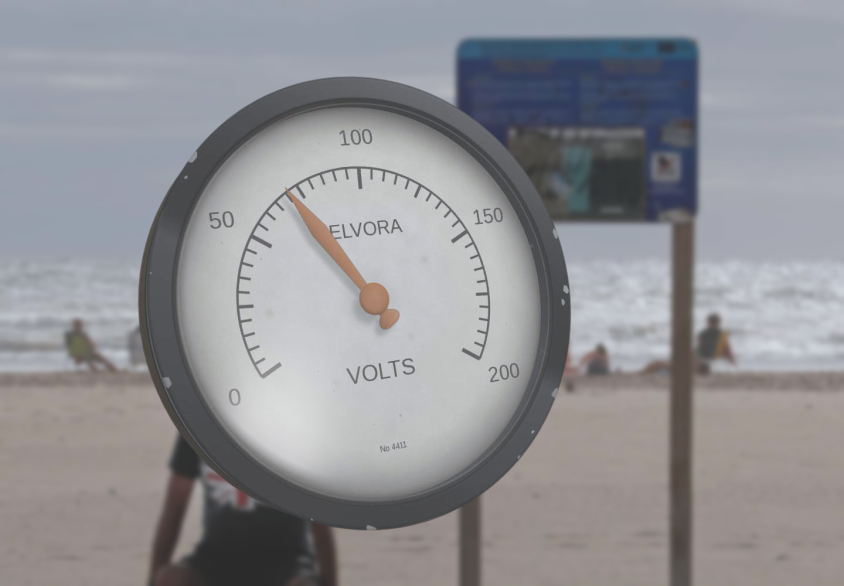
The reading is 70
